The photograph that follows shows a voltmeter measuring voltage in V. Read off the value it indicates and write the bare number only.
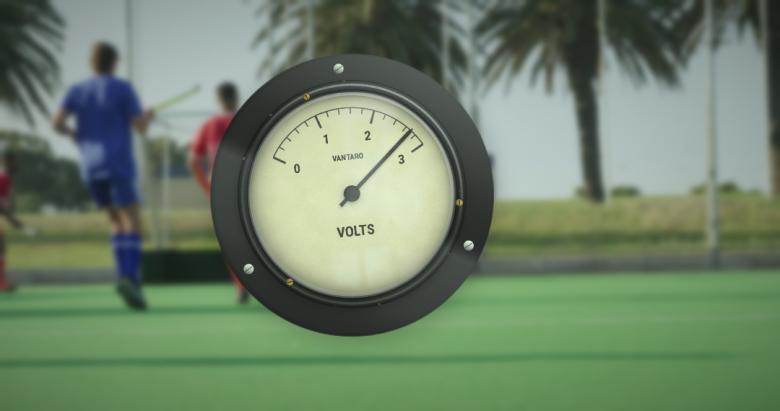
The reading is 2.7
